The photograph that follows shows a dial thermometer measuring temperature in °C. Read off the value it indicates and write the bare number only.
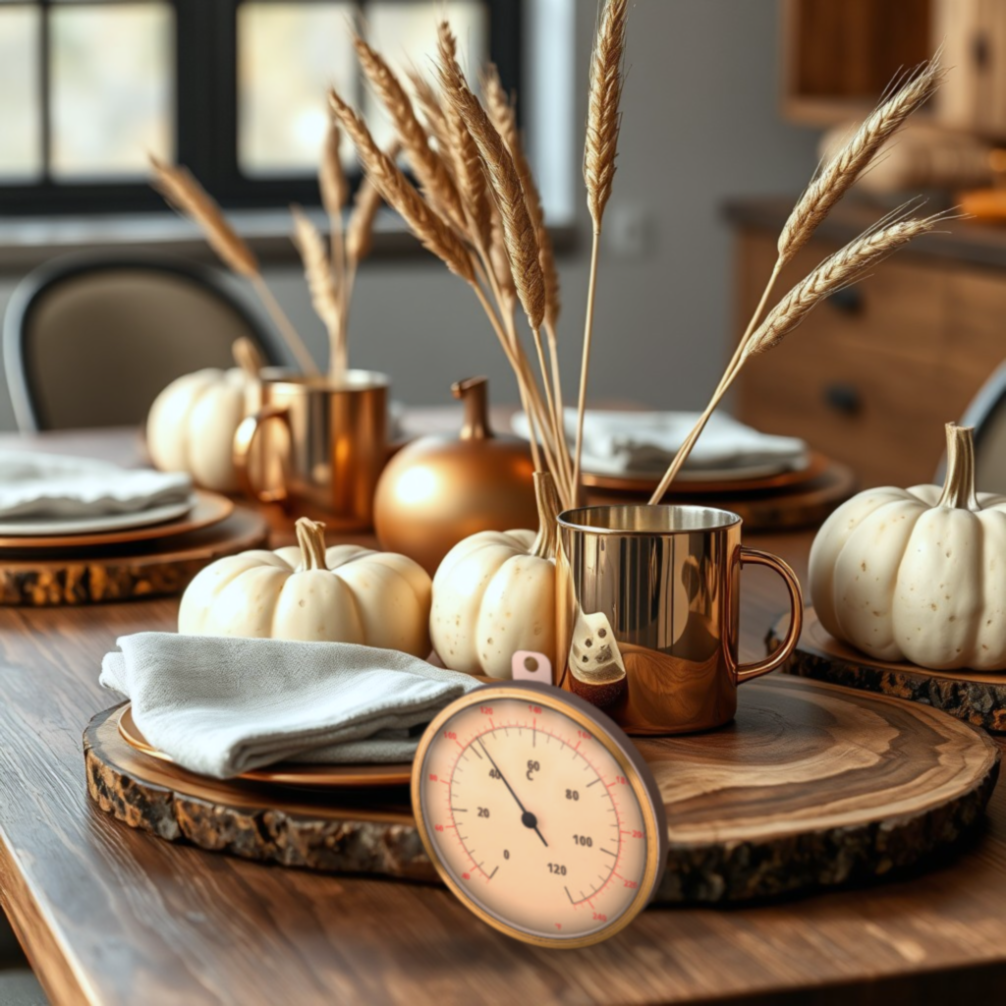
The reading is 44
